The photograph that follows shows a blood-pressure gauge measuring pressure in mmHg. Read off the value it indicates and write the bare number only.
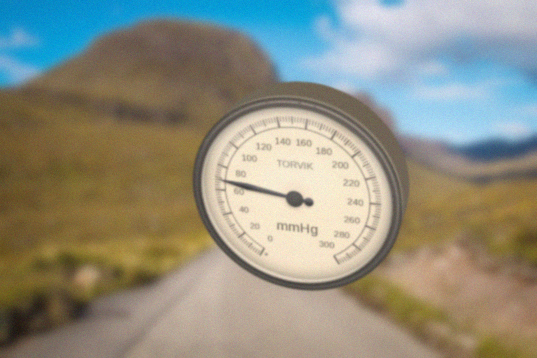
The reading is 70
